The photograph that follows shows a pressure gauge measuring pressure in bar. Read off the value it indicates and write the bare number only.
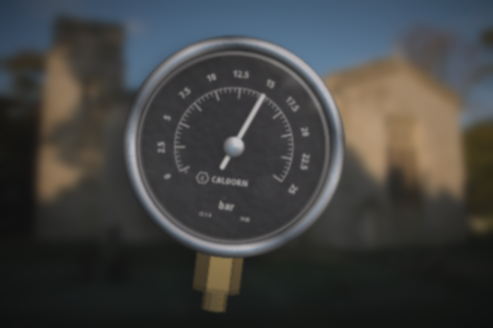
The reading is 15
